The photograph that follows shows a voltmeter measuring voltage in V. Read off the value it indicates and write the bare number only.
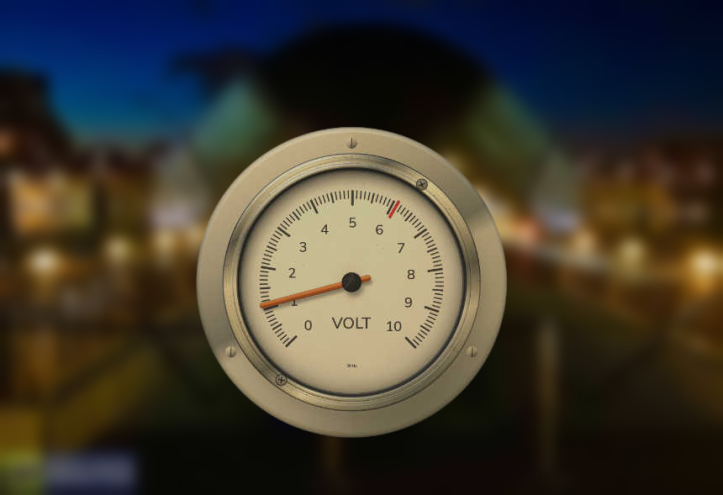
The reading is 1.1
